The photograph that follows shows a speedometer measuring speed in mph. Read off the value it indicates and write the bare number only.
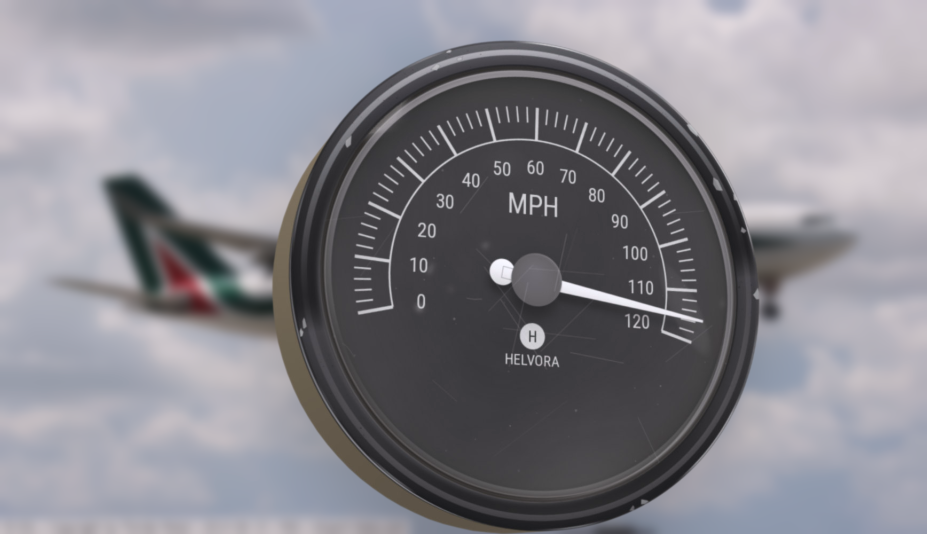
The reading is 116
